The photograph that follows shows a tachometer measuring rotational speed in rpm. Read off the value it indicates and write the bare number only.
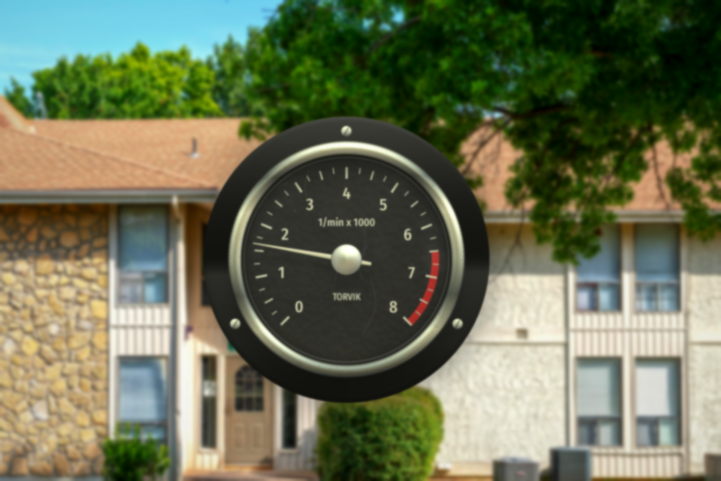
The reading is 1625
